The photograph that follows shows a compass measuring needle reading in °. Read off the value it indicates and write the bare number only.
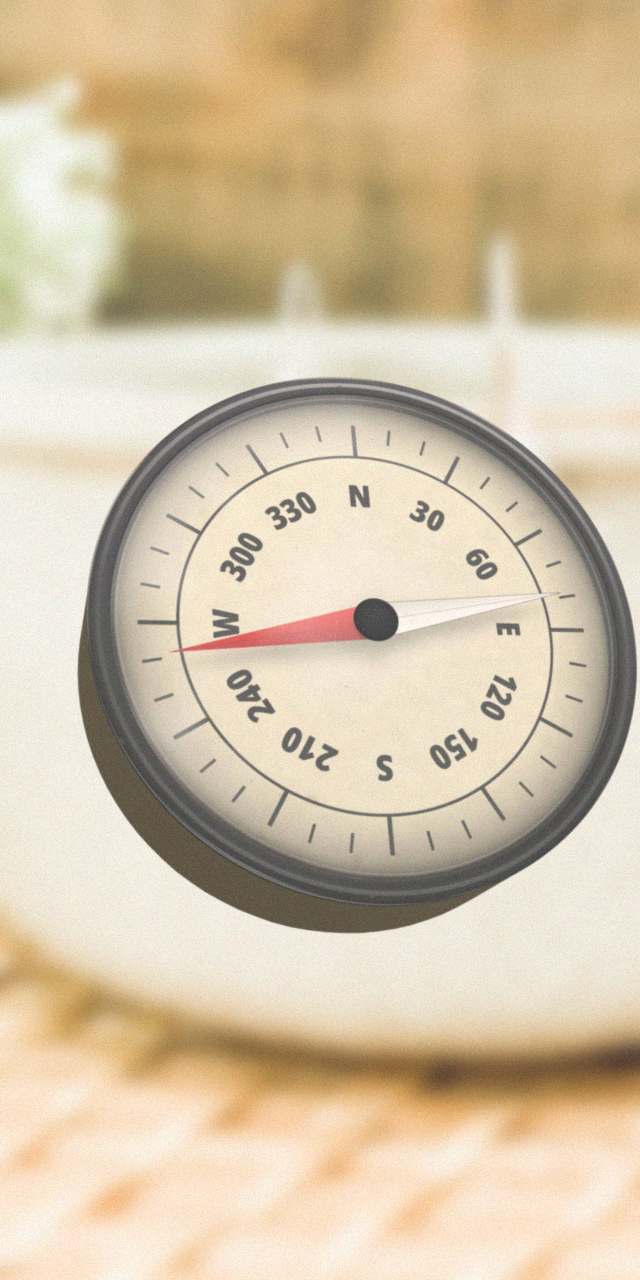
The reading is 260
